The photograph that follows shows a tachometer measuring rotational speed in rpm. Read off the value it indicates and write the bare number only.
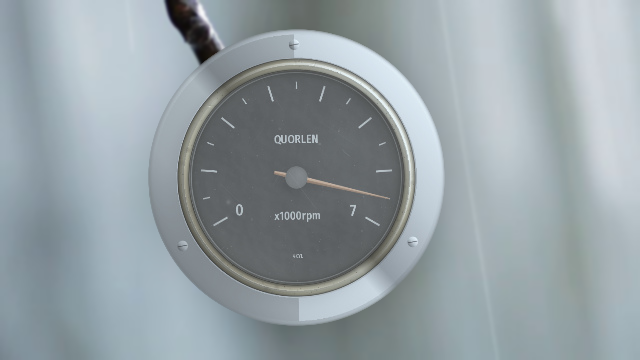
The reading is 6500
